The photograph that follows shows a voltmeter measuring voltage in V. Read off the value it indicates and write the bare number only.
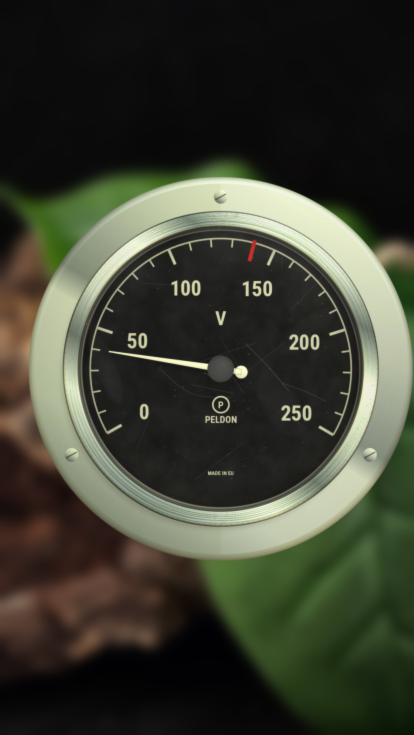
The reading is 40
